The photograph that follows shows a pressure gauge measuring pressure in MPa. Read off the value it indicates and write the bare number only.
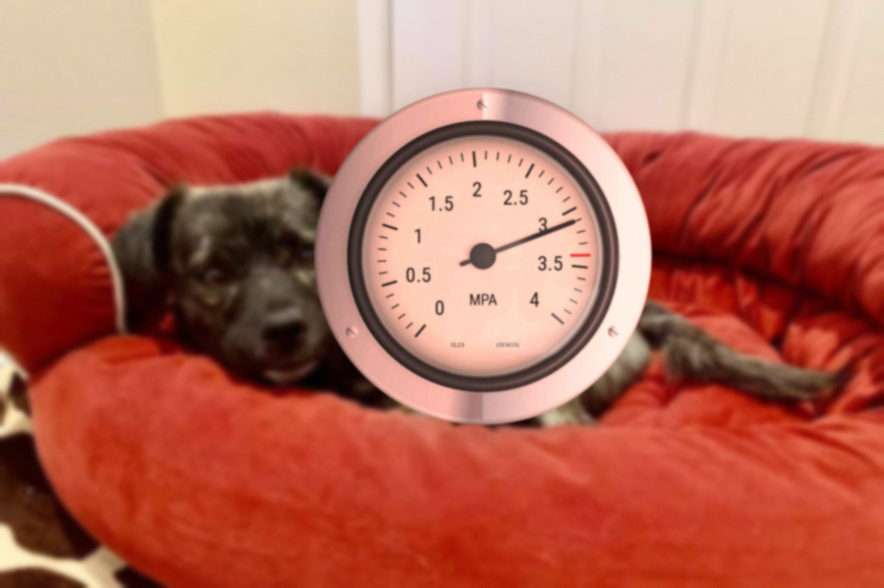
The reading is 3.1
